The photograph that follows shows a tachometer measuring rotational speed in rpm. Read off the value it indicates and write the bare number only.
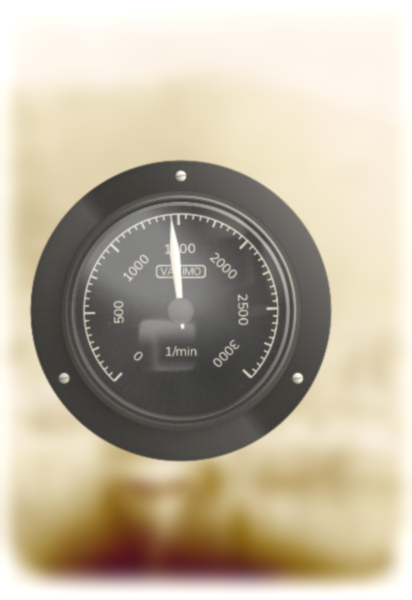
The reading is 1450
